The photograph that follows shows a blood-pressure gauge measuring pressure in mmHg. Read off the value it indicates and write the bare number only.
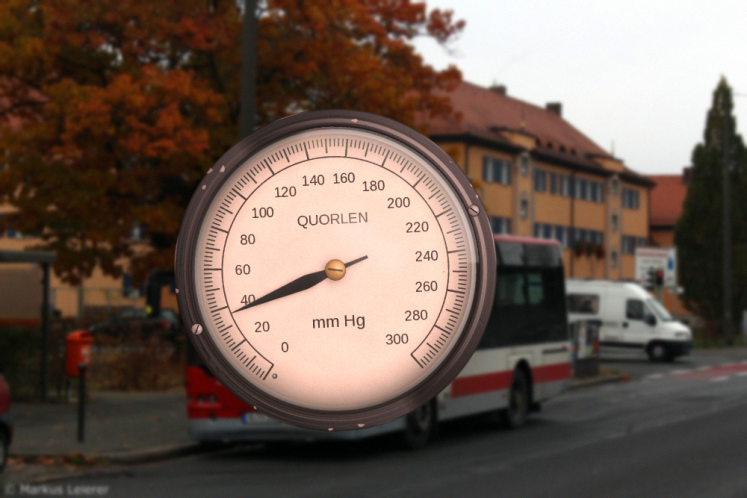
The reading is 36
